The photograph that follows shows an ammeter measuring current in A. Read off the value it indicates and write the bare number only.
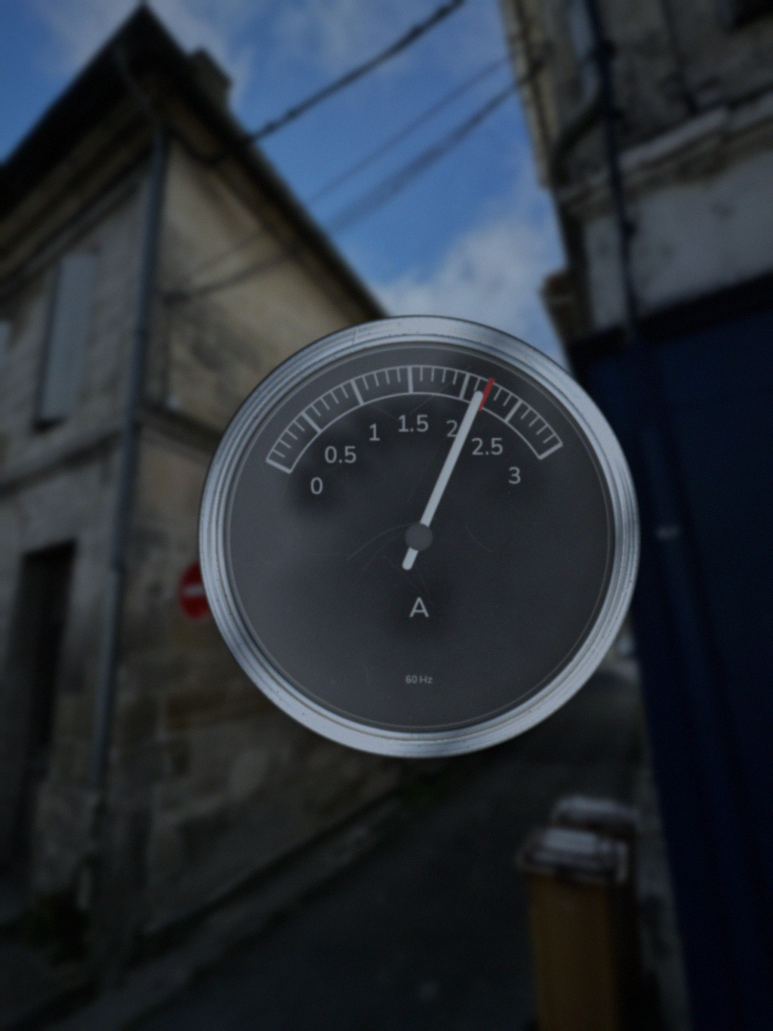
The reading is 2.15
